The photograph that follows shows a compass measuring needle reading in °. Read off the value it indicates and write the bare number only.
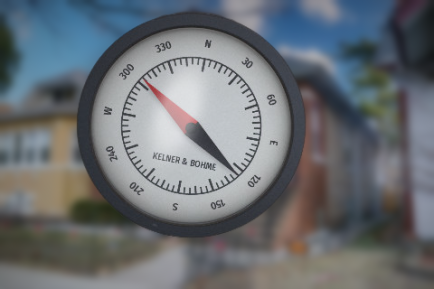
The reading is 305
